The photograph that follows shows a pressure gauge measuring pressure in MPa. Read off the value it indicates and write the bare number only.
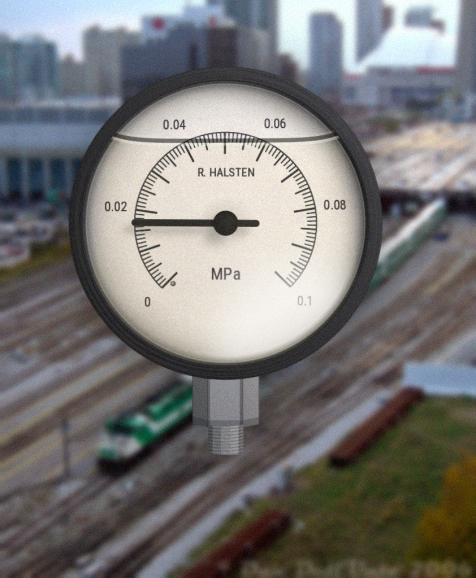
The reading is 0.017
